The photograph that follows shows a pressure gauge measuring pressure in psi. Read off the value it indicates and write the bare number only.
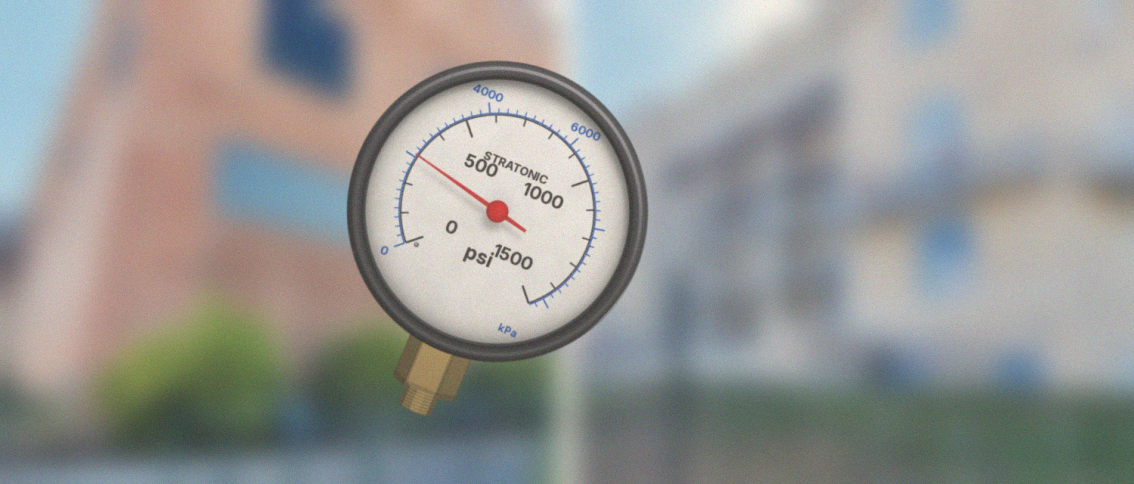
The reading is 300
